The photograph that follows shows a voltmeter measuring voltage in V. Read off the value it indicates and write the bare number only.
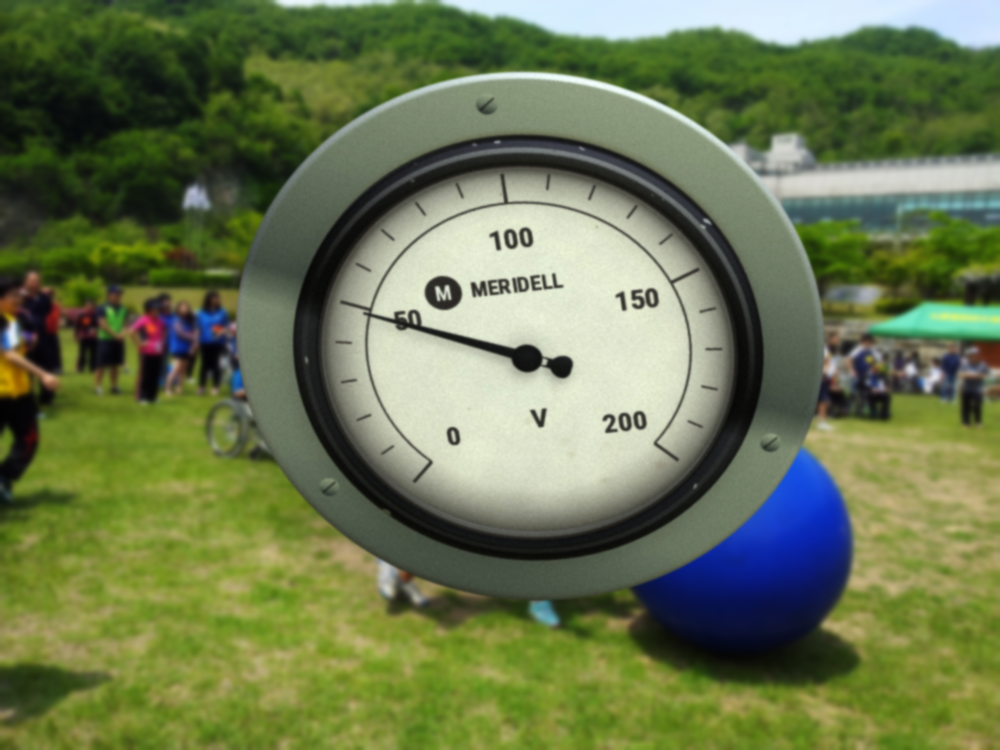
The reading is 50
